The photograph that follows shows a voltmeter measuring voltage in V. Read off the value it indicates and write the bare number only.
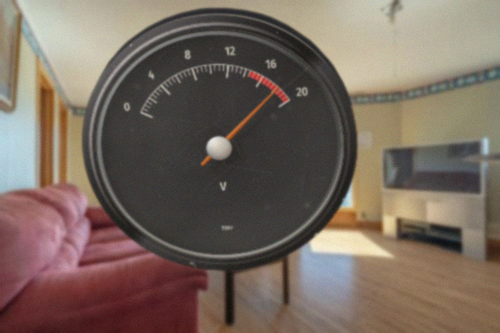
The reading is 18
